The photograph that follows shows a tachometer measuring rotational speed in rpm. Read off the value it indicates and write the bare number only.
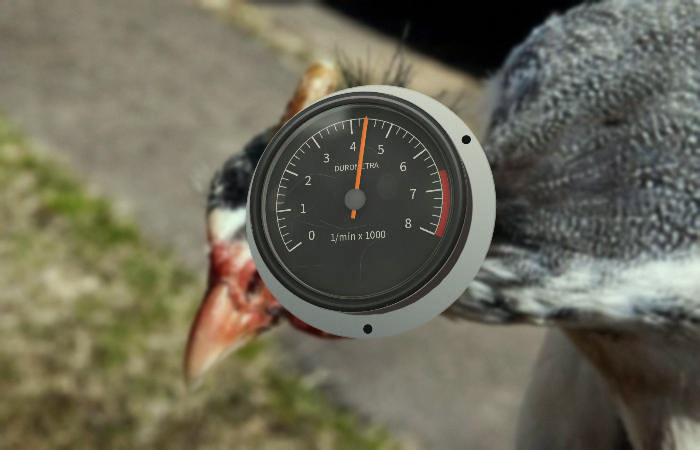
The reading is 4400
